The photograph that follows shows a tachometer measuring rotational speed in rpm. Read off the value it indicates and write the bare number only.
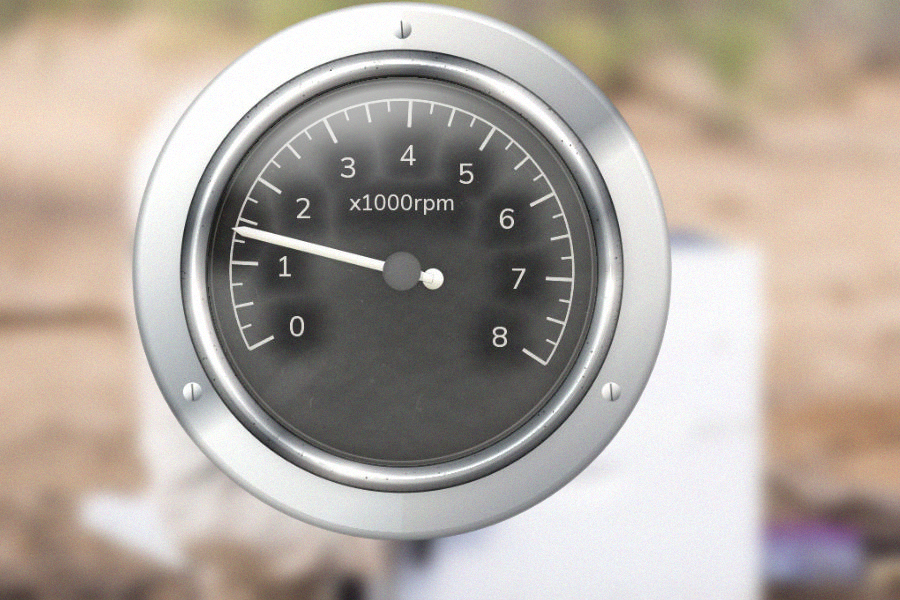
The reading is 1375
